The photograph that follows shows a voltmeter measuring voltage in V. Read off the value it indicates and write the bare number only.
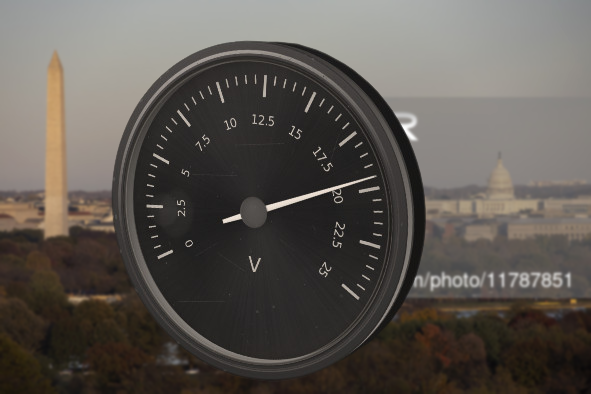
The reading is 19.5
